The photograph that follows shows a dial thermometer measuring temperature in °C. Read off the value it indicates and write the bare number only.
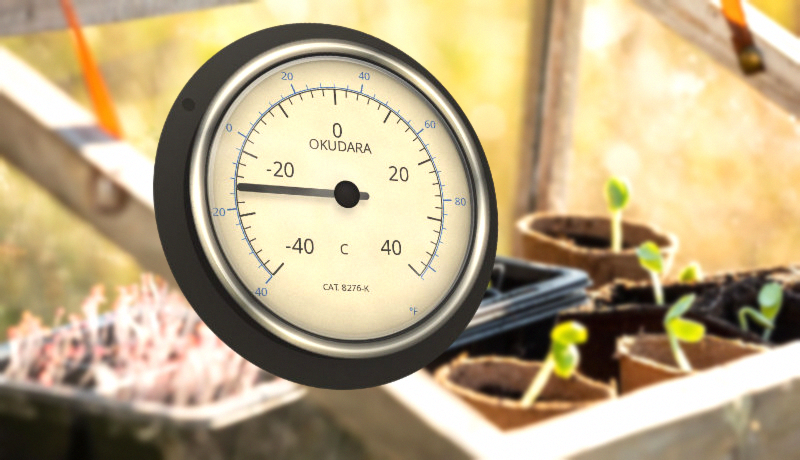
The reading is -26
